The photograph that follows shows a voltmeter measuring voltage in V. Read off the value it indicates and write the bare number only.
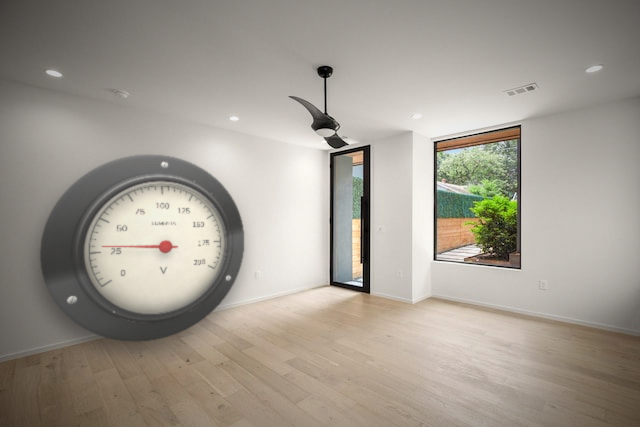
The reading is 30
